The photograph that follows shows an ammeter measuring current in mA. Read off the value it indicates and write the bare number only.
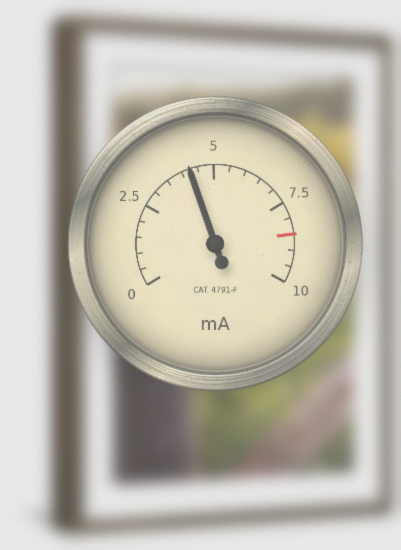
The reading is 4.25
